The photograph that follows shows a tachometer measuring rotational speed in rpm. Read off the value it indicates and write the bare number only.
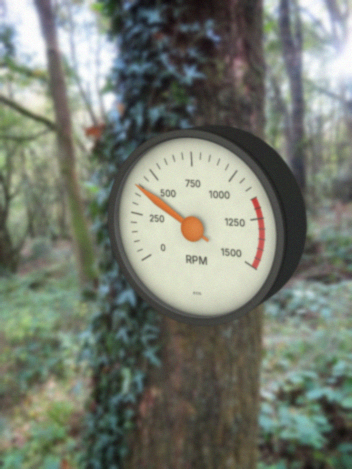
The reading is 400
